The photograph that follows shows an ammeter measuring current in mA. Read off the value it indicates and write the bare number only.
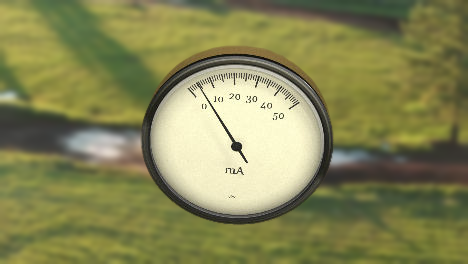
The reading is 5
